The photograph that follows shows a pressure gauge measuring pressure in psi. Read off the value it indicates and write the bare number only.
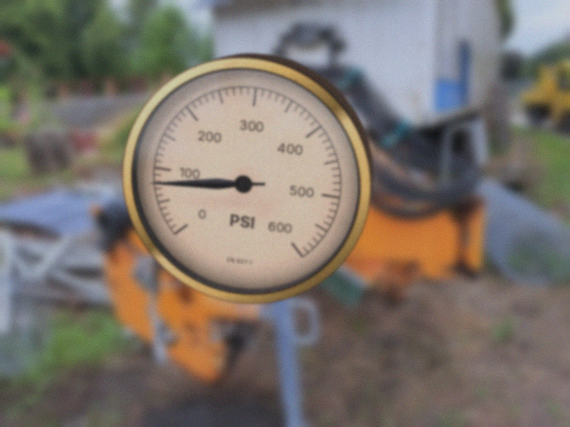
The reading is 80
